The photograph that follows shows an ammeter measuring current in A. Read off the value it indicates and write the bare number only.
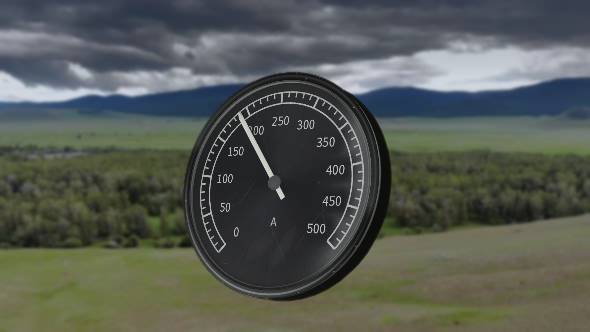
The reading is 190
